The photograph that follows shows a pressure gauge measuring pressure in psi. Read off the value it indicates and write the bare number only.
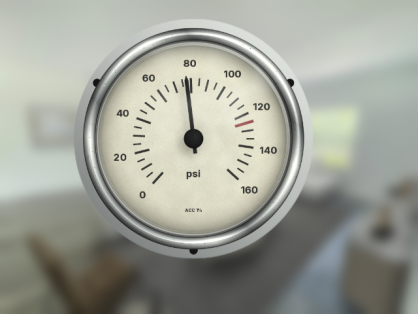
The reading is 77.5
